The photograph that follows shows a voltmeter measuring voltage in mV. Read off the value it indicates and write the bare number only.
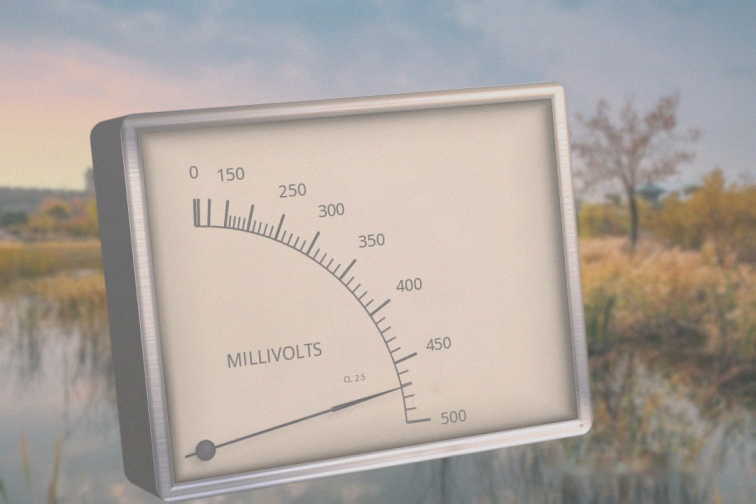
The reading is 470
